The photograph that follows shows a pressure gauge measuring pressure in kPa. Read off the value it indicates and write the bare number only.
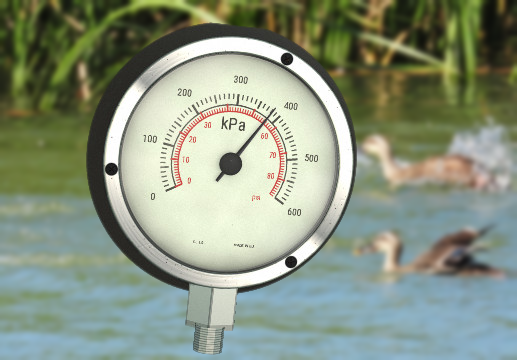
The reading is 380
